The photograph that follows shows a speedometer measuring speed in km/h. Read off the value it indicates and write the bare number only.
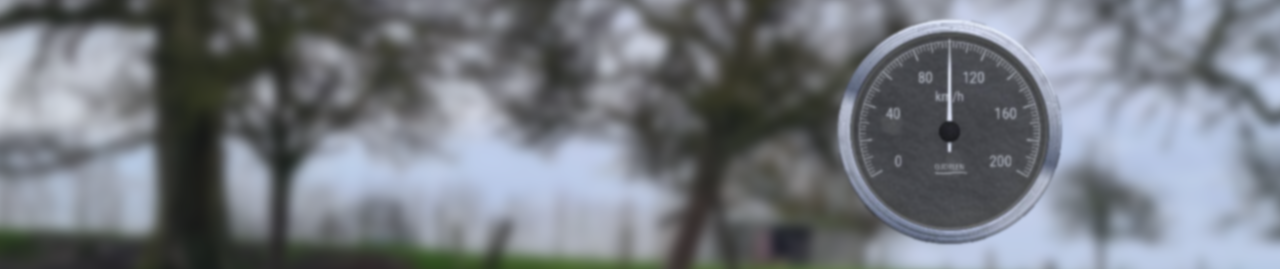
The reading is 100
